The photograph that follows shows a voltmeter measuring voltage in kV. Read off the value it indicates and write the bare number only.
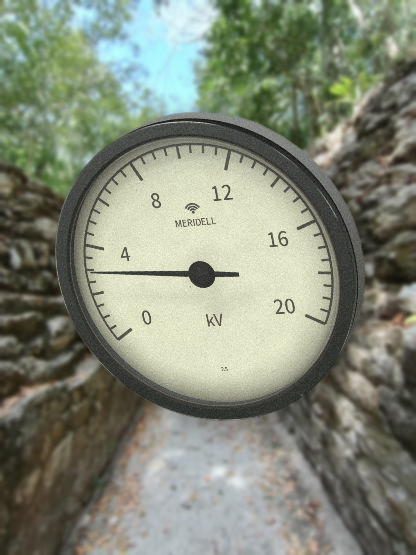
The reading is 3
